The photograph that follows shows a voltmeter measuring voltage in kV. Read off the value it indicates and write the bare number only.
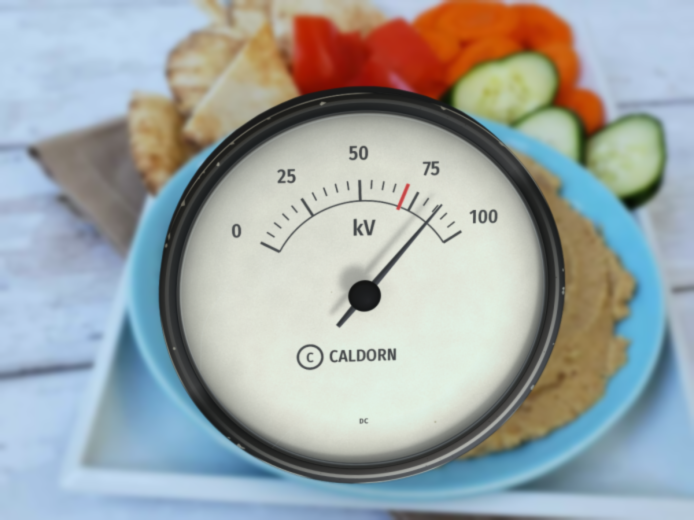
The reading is 85
